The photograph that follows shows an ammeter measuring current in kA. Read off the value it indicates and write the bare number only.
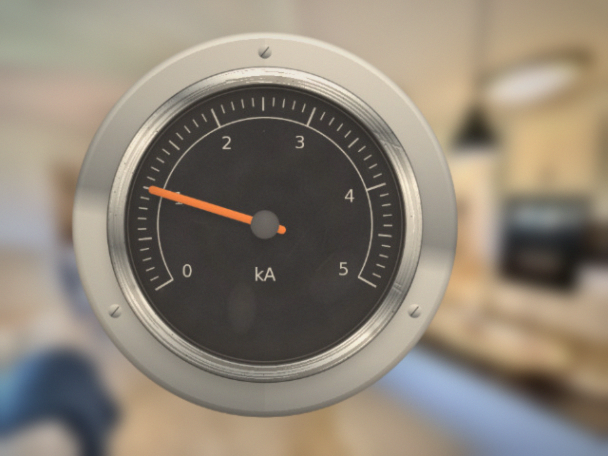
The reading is 1
